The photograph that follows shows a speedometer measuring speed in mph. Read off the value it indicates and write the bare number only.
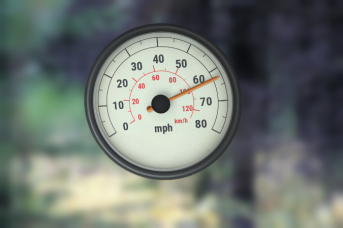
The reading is 62.5
